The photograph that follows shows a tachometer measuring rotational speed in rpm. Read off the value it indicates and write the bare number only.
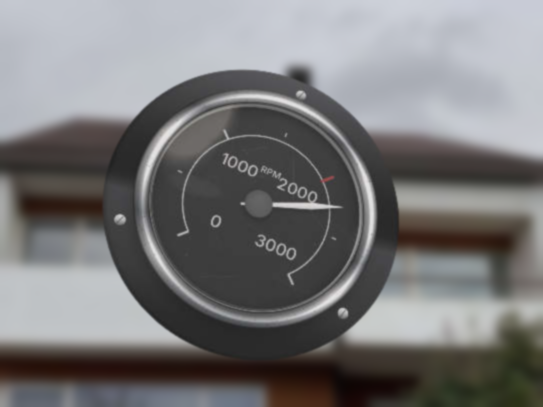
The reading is 2250
